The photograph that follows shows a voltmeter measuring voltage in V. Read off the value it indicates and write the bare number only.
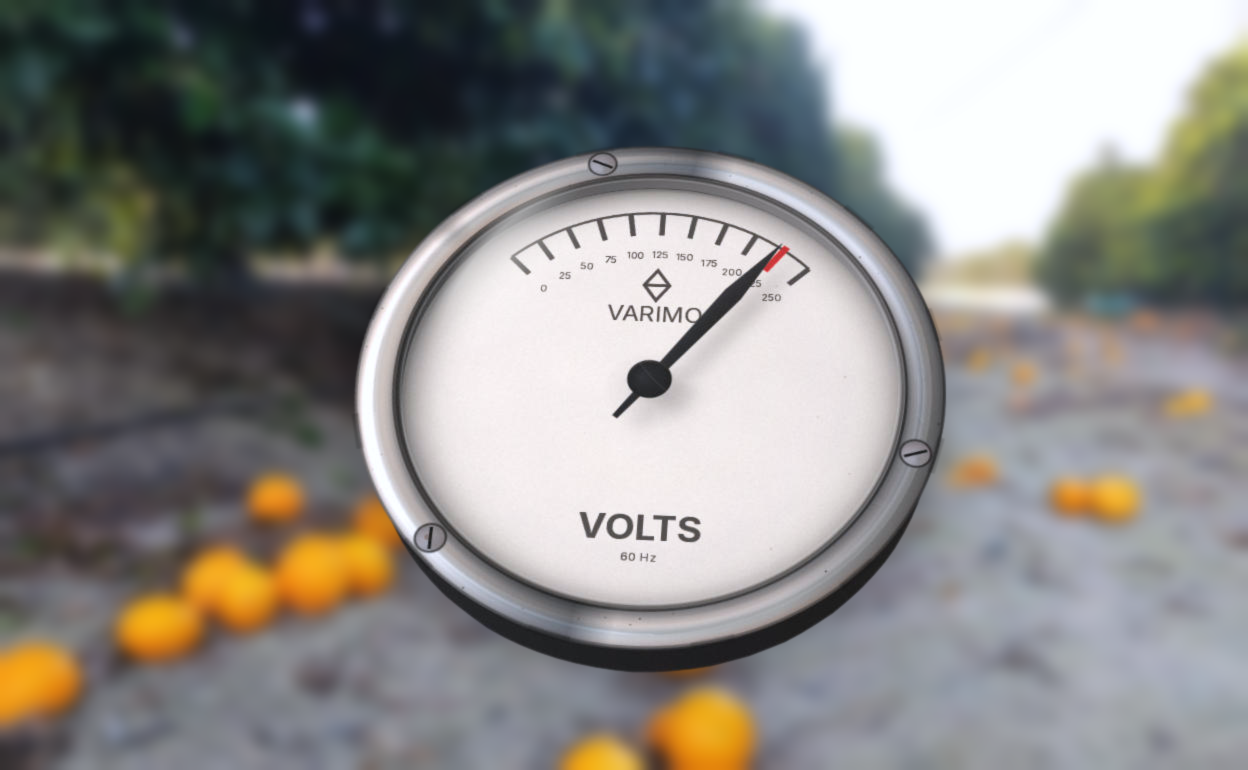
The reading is 225
